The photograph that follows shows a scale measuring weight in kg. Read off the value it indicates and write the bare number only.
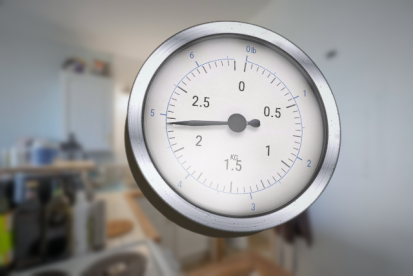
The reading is 2.2
